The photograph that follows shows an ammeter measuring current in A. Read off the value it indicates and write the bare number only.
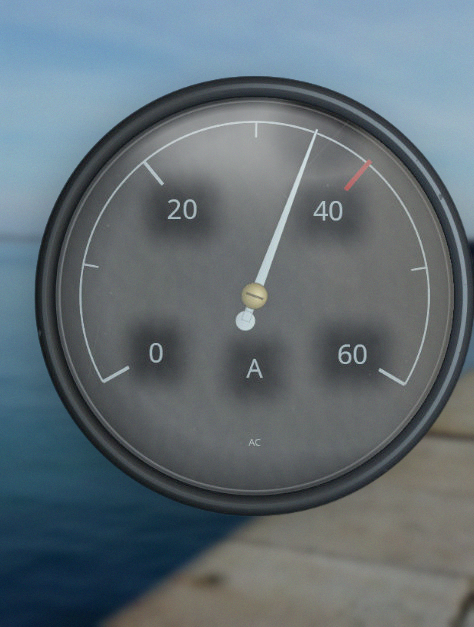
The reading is 35
